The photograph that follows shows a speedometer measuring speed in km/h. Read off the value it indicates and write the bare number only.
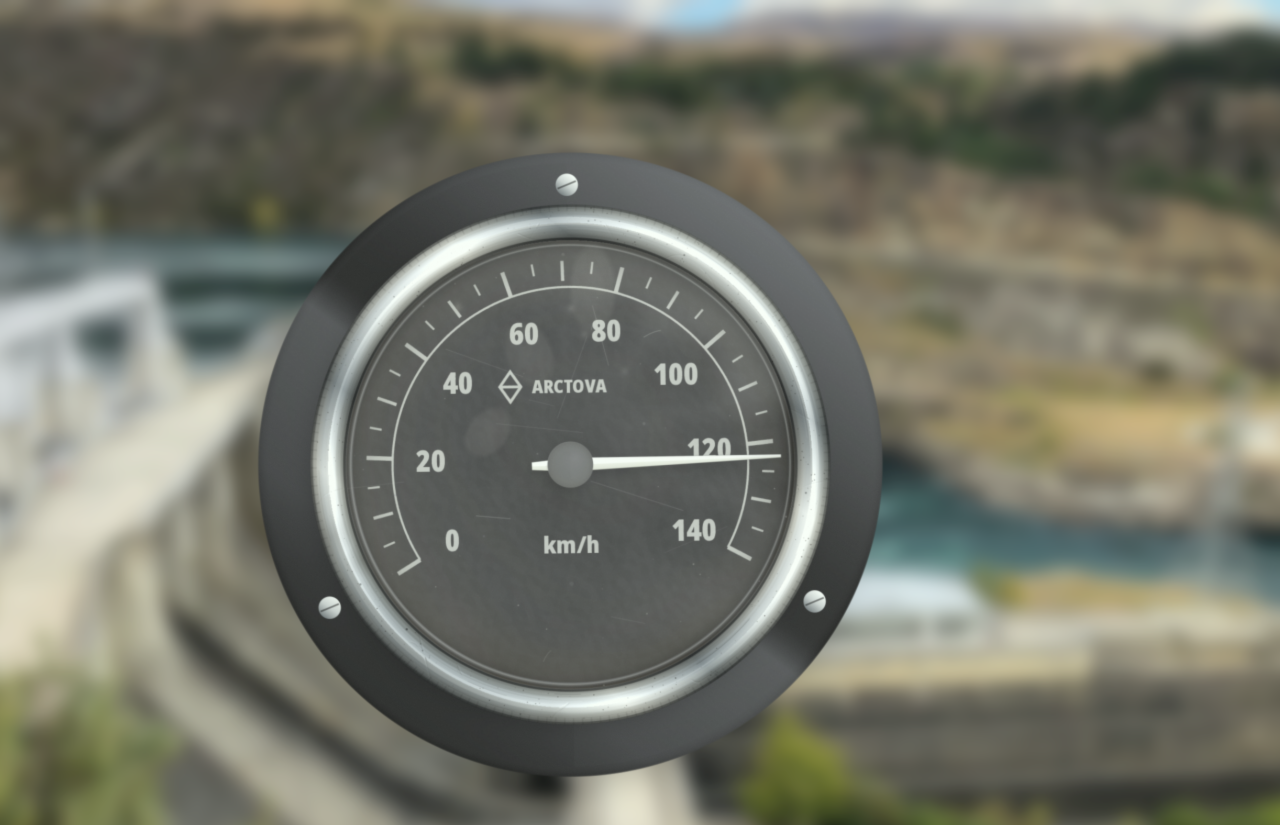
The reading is 122.5
